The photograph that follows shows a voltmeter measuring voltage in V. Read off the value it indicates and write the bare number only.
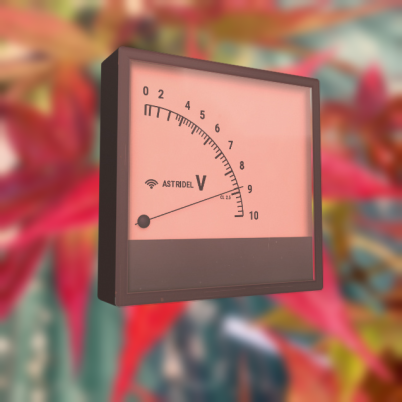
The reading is 8.8
